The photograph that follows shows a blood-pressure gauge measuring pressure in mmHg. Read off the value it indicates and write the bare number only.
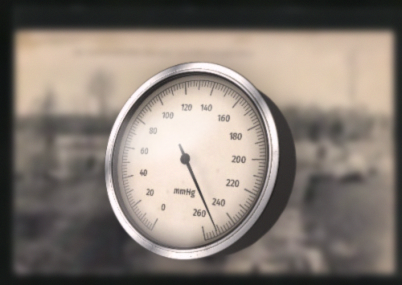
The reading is 250
